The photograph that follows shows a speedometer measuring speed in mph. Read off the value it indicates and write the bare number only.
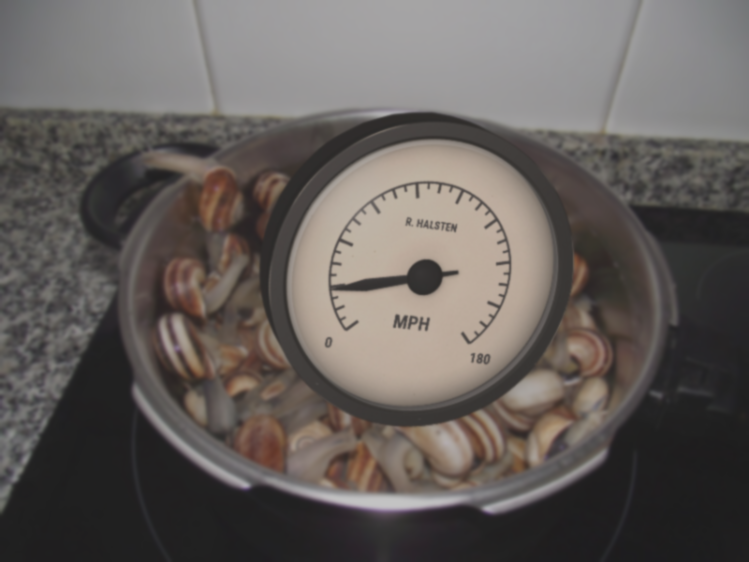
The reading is 20
